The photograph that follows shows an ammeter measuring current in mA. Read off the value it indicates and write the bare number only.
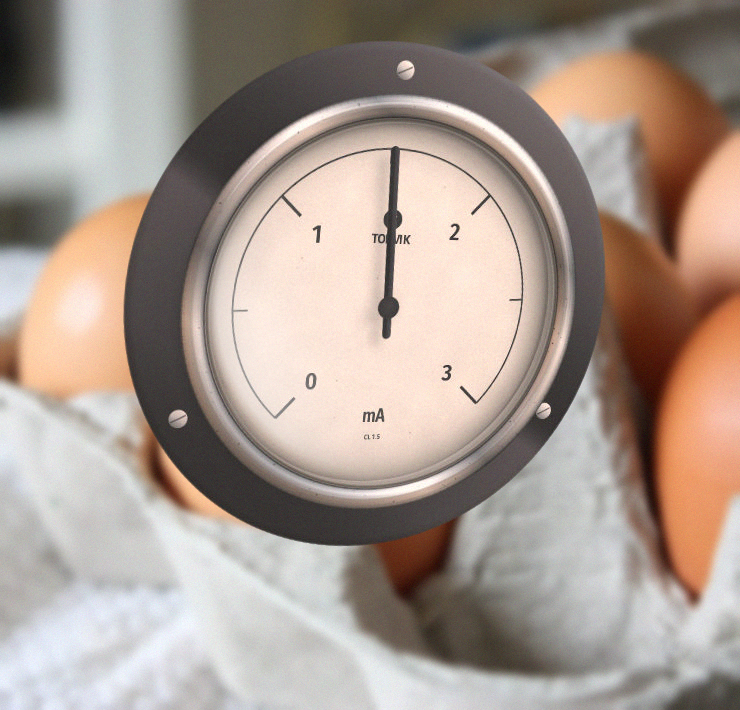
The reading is 1.5
